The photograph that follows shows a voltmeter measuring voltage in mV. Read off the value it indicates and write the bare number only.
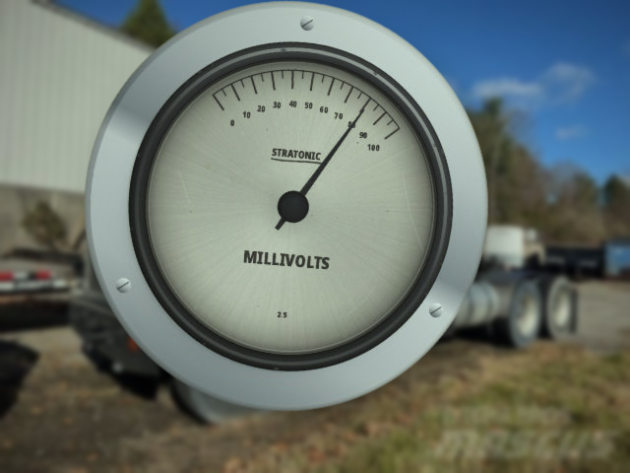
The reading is 80
